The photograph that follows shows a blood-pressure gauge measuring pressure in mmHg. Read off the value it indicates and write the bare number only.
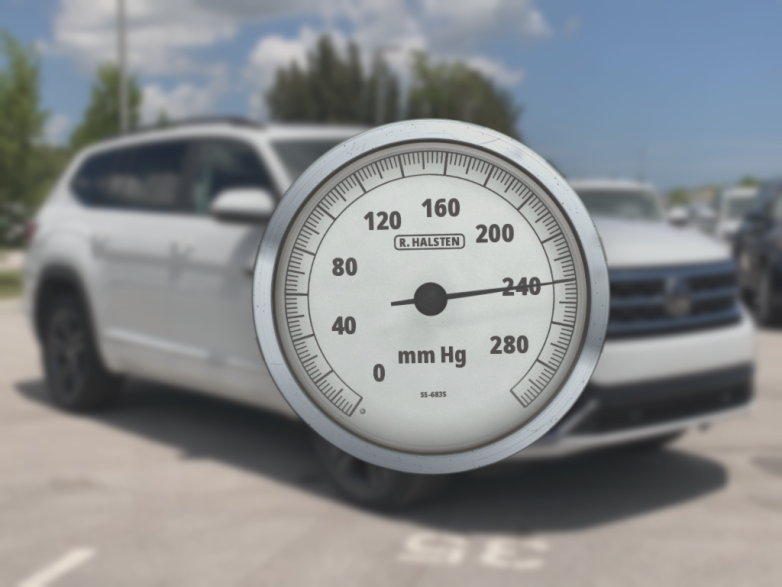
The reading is 240
